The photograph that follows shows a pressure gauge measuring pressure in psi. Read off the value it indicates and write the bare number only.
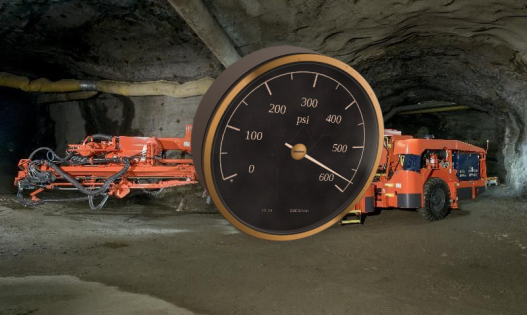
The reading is 575
